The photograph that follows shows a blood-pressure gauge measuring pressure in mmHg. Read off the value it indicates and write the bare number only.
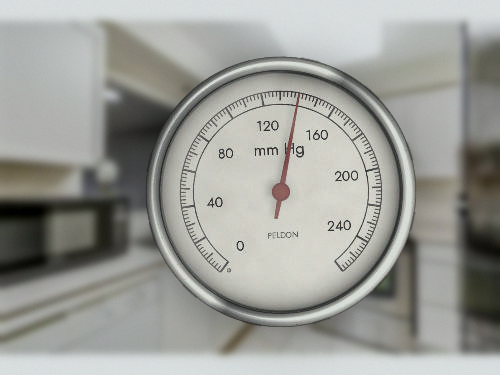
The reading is 140
